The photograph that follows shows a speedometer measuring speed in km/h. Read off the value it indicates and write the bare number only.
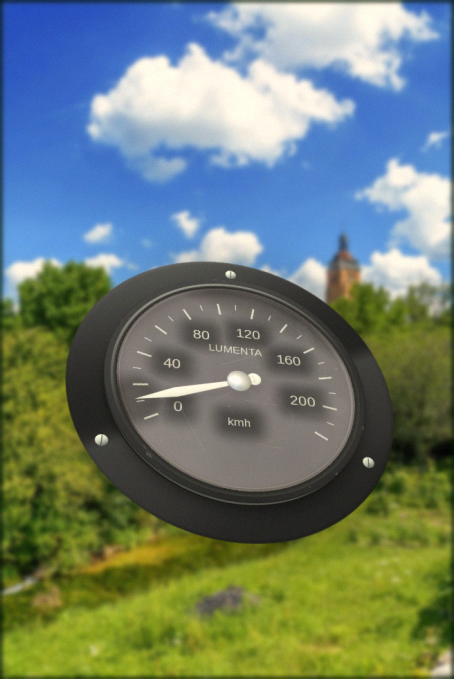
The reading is 10
